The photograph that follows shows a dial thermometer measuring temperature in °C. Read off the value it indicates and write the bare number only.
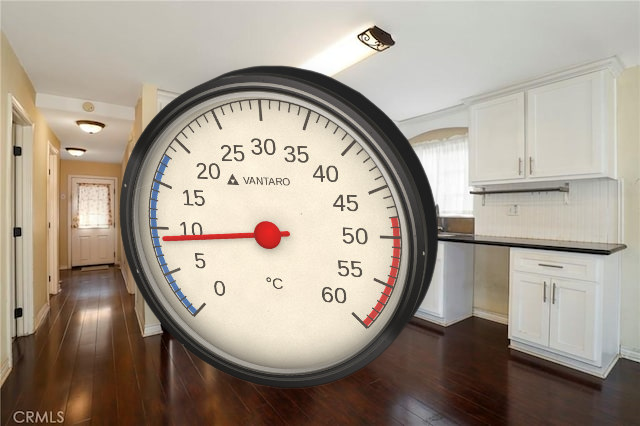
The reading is 9
